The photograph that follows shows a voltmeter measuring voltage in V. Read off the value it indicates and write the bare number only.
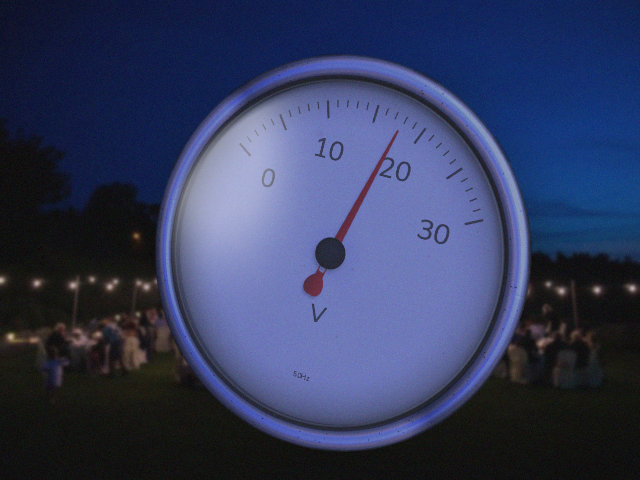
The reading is 18
